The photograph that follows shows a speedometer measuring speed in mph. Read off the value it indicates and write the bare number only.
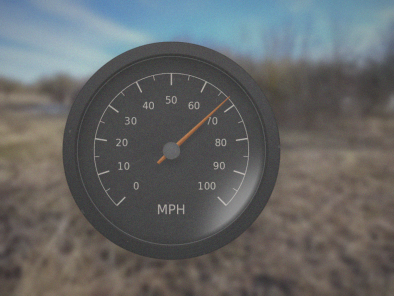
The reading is 67.5
